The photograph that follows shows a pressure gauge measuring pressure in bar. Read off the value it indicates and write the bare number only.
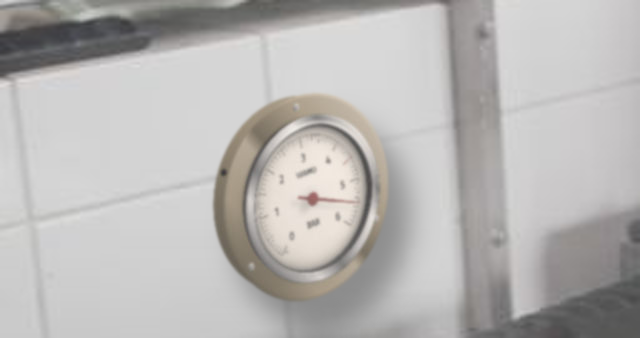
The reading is 5.5
